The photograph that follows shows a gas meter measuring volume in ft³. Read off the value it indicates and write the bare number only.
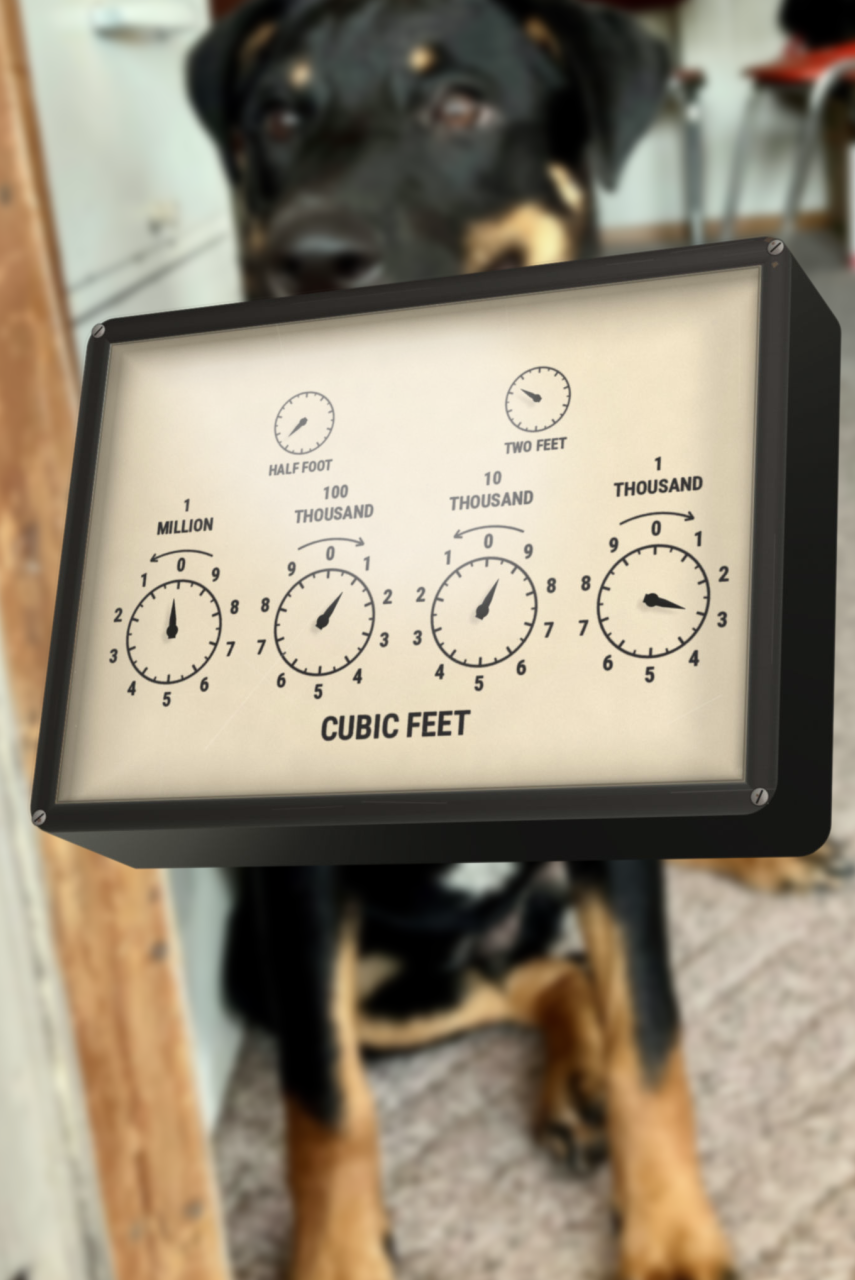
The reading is 9300
